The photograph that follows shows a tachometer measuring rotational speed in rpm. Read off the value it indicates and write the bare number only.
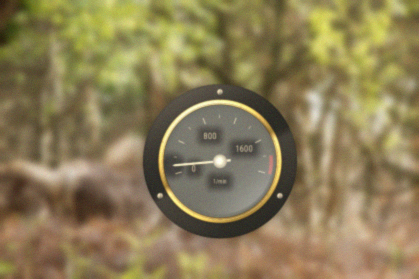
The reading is 100
